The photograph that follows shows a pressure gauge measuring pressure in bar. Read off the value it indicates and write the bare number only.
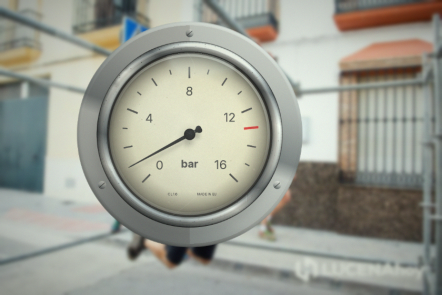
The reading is 1
